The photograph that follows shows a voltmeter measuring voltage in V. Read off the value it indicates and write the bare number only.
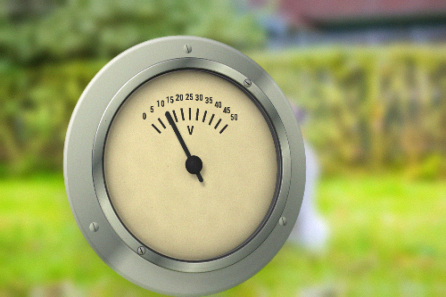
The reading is 10
